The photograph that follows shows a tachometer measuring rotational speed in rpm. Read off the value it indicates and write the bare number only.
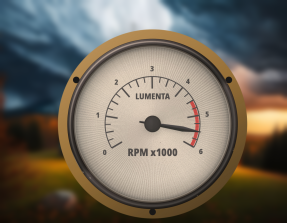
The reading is 5500
